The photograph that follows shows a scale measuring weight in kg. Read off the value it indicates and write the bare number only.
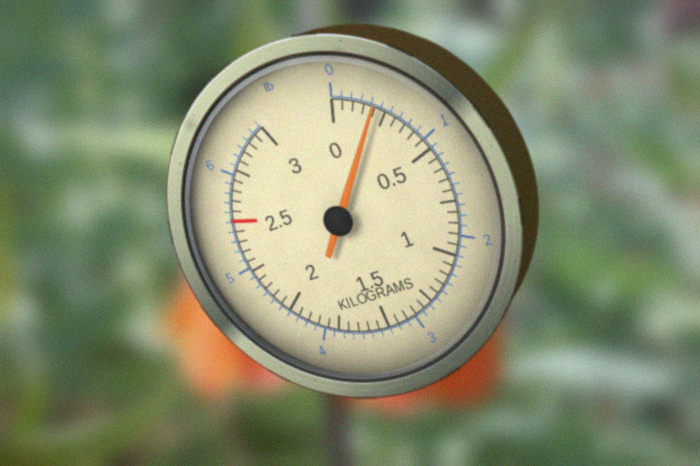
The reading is 0.2
